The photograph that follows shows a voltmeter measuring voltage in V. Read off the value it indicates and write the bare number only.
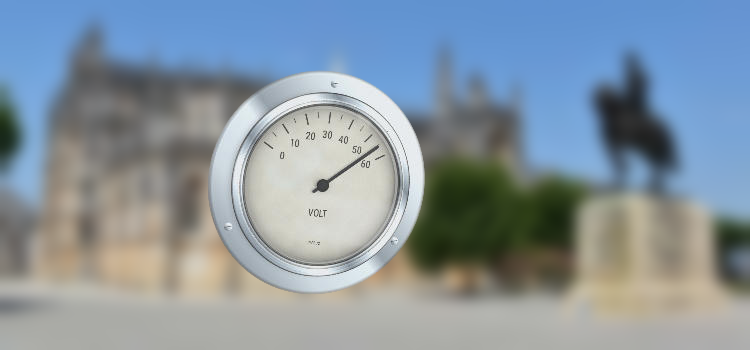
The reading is 55
